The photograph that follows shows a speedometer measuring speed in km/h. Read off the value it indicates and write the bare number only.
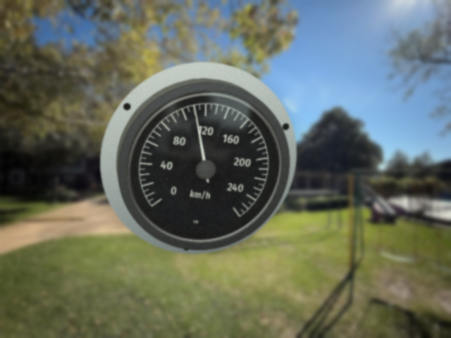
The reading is 110
